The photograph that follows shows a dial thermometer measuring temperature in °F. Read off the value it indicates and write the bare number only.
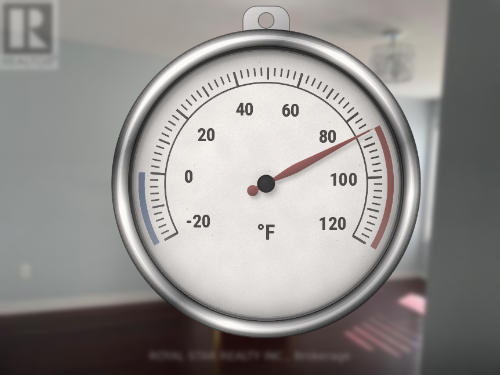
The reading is 86
